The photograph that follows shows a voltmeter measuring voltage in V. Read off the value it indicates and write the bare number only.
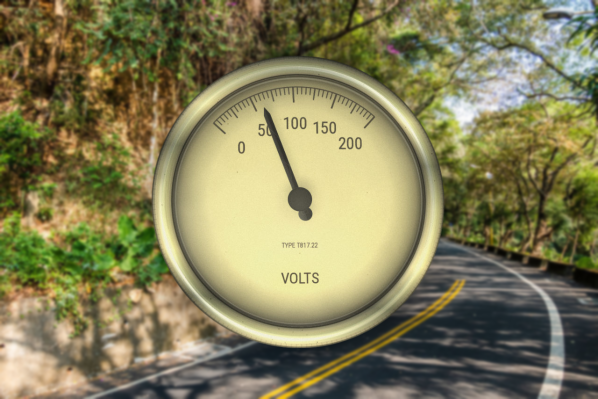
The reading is 60
